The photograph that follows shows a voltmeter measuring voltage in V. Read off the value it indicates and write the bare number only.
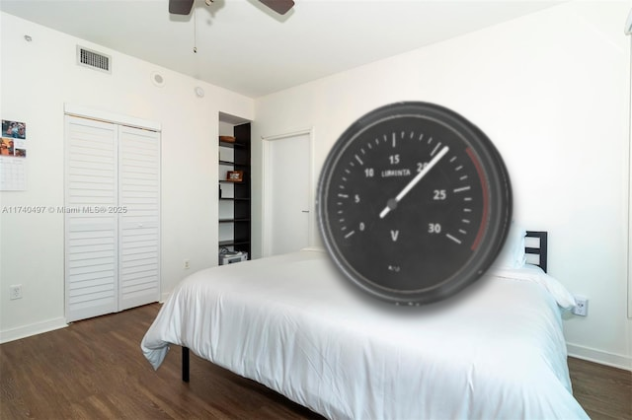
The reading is 21
